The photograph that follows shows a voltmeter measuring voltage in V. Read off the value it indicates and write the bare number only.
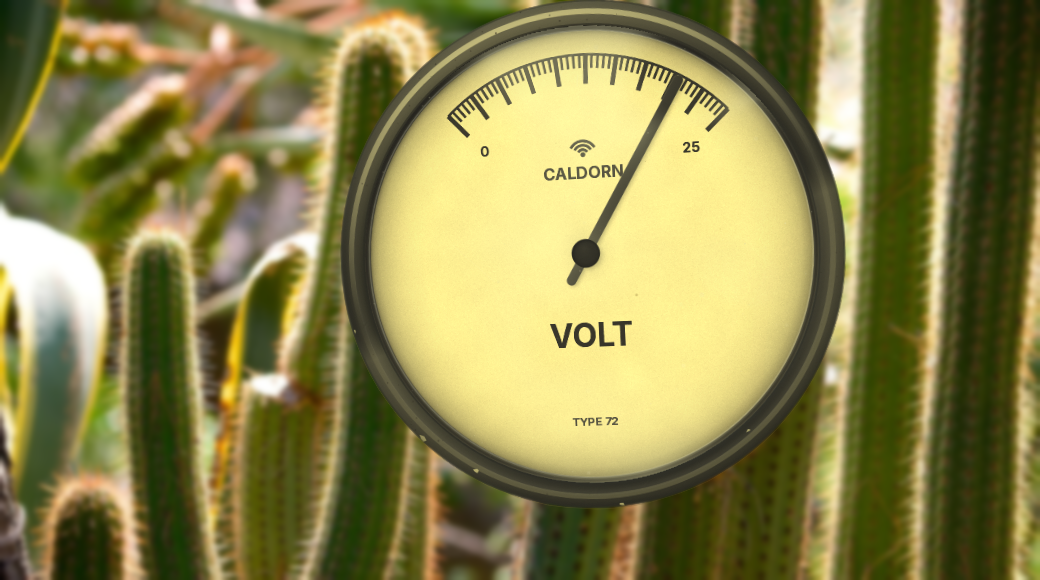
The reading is 20.5
